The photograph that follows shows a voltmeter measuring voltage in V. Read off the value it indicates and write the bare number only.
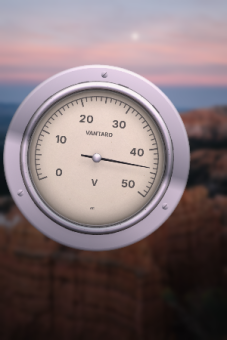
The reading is 44
